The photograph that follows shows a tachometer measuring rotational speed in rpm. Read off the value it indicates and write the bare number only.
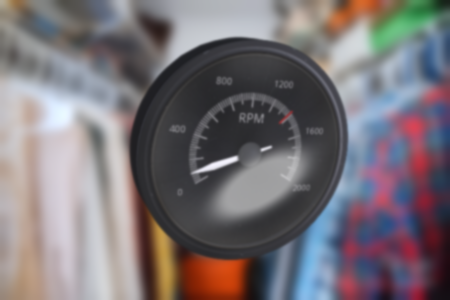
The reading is 100
